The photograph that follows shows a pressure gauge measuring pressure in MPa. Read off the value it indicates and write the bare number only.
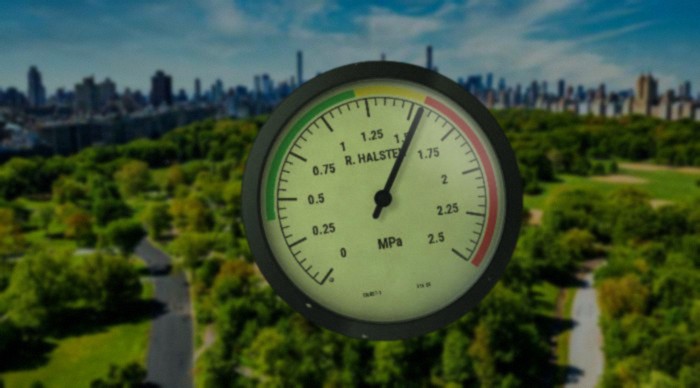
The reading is 1.55
